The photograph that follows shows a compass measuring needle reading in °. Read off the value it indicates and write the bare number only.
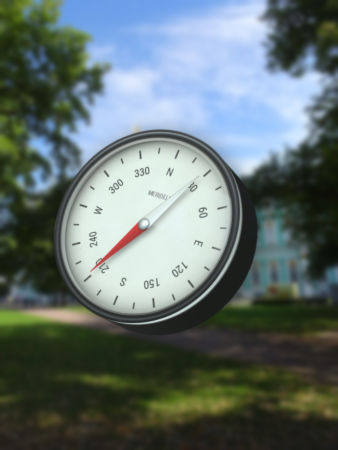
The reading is 210
